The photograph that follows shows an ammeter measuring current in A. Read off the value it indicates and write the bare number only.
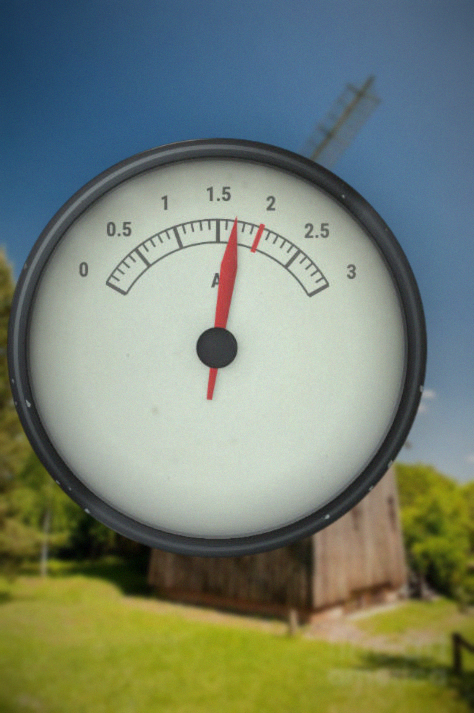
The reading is 1.7
